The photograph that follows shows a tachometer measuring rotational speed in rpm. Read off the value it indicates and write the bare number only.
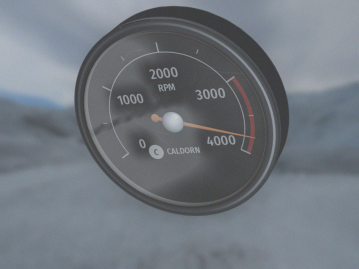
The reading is 3750
